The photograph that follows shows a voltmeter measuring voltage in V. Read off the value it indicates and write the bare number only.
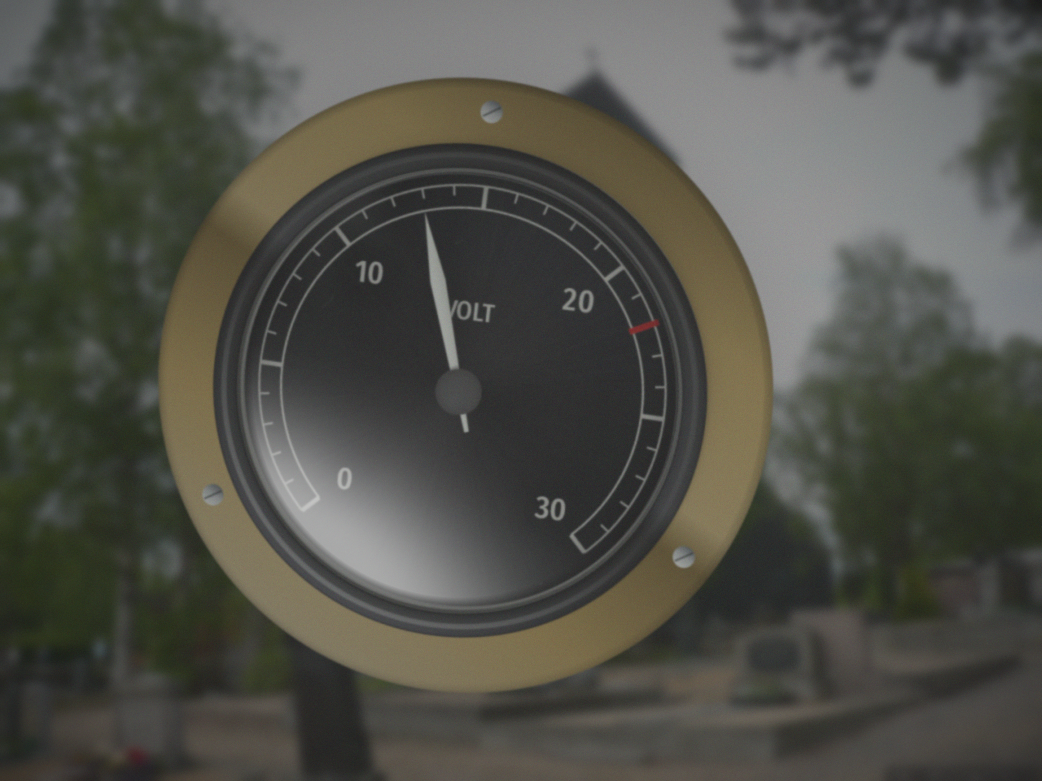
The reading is 13
